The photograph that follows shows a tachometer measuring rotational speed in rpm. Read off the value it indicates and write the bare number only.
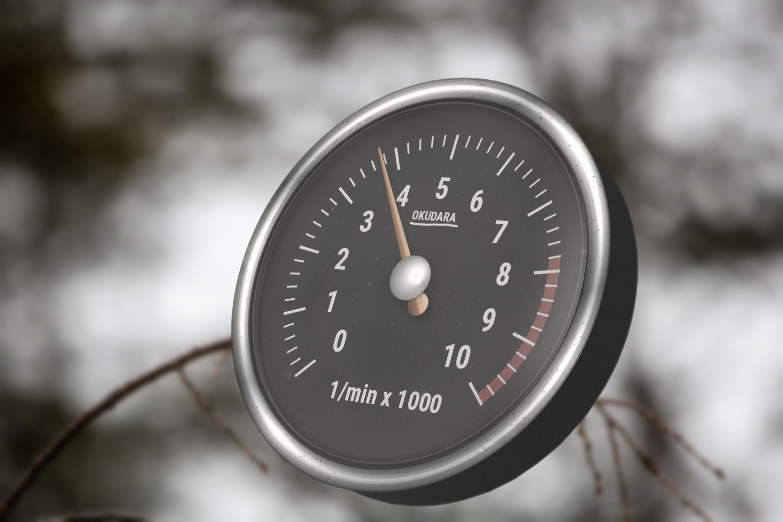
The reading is 3800
